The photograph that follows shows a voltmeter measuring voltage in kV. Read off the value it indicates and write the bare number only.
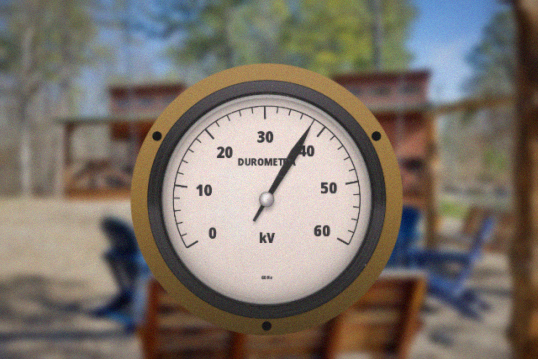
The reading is 38
